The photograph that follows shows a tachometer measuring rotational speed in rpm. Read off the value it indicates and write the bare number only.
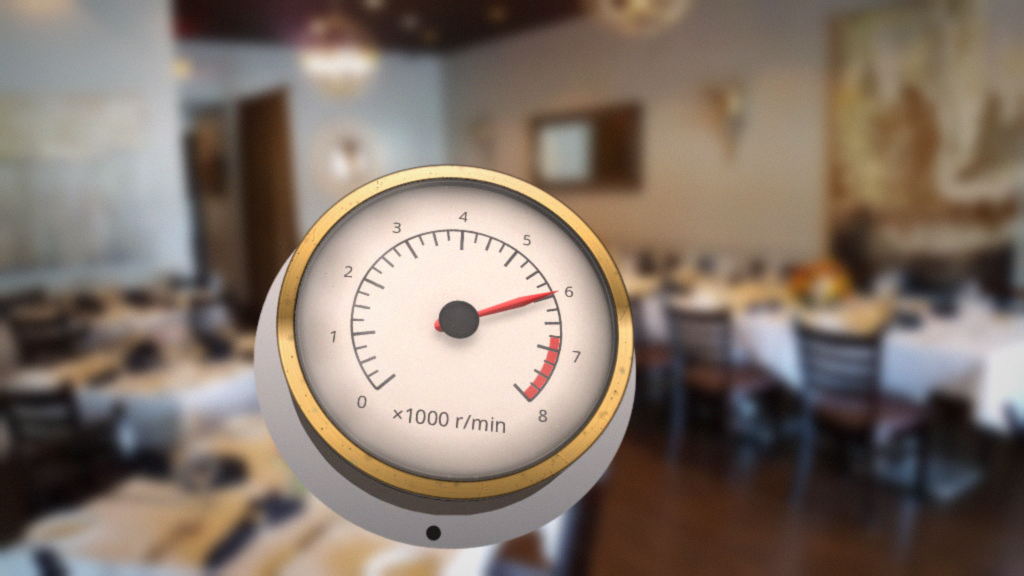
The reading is 6000
